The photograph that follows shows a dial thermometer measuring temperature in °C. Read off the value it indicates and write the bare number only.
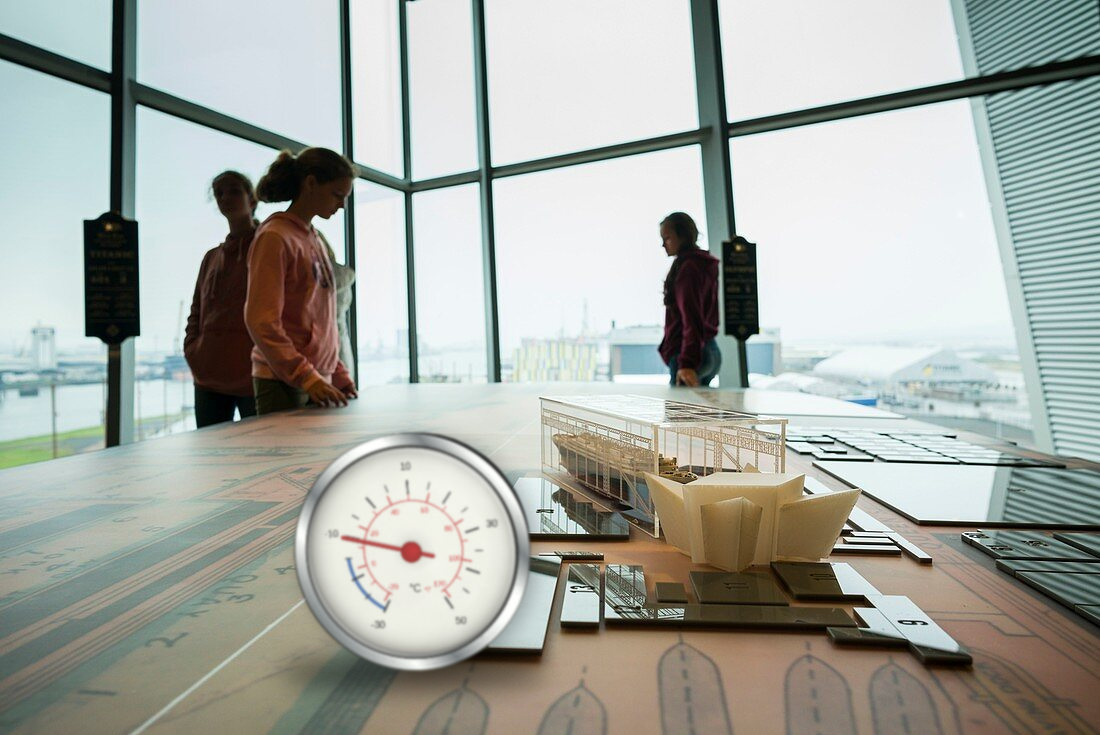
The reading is -10
